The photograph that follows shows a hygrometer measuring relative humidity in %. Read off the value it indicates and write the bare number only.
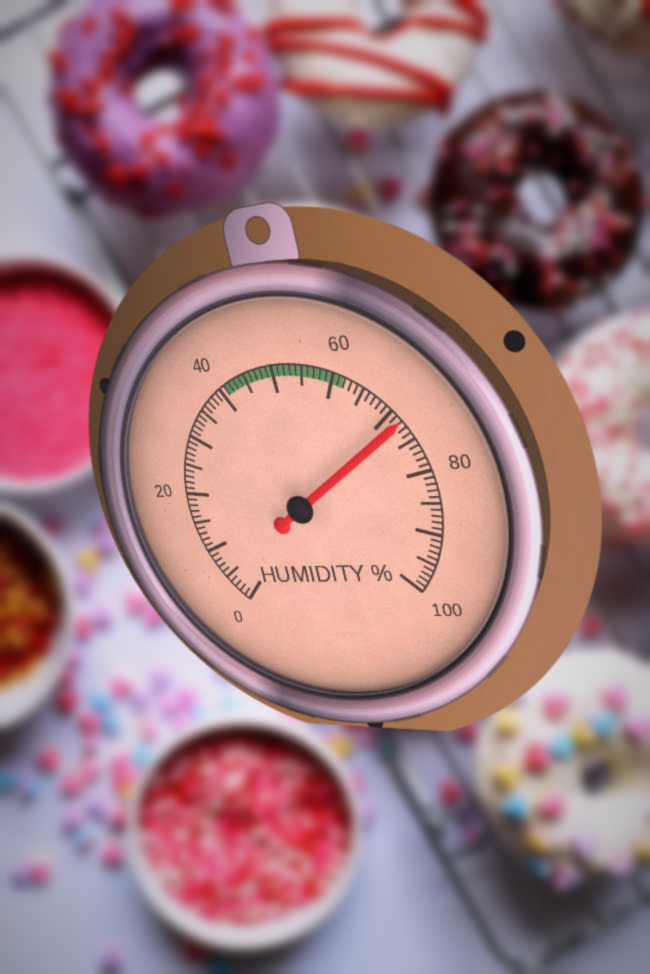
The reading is 72
